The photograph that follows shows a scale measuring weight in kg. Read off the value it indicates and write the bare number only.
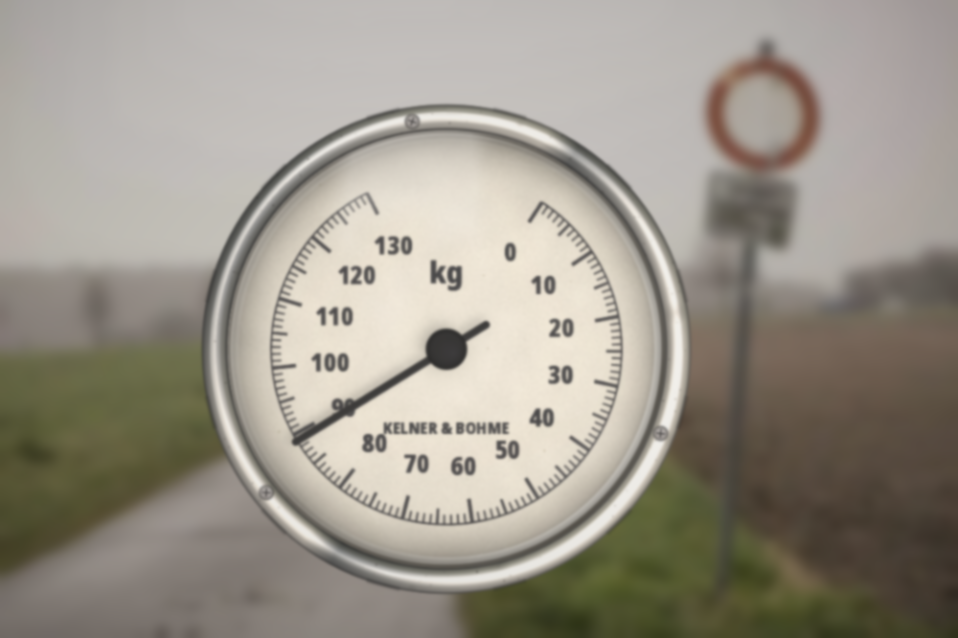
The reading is 89
